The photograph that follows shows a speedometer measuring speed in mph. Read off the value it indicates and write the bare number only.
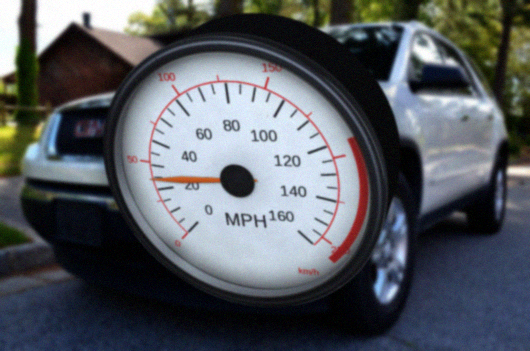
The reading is 25
